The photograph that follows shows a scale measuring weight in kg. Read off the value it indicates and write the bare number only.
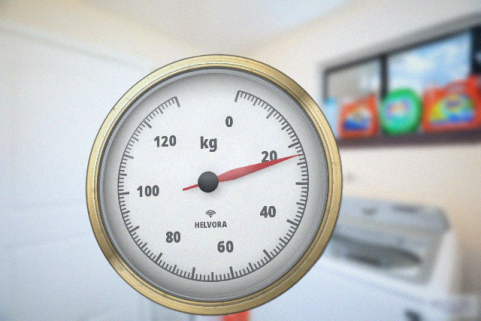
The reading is 23
